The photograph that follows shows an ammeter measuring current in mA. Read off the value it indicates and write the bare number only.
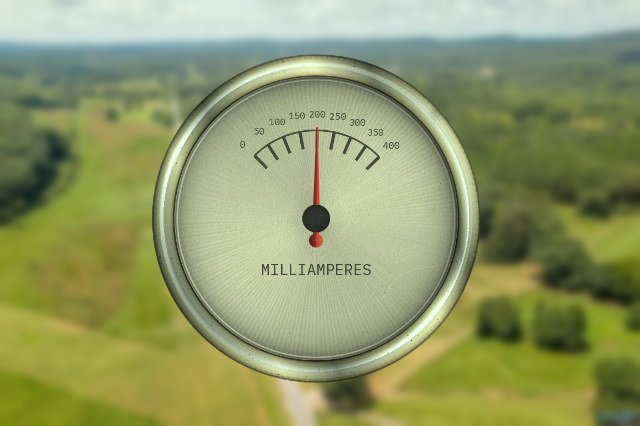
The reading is 200
